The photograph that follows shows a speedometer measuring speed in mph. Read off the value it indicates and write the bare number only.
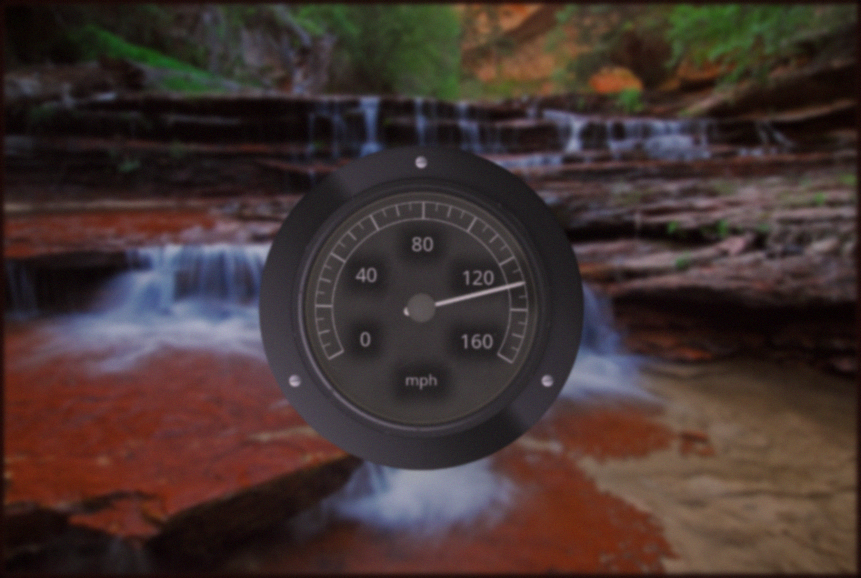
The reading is 130
